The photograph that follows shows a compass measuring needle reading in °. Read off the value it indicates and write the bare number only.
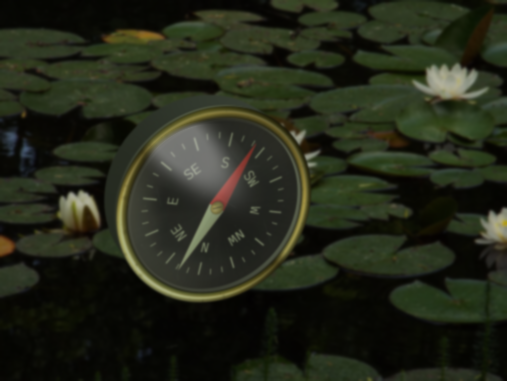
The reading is 200
